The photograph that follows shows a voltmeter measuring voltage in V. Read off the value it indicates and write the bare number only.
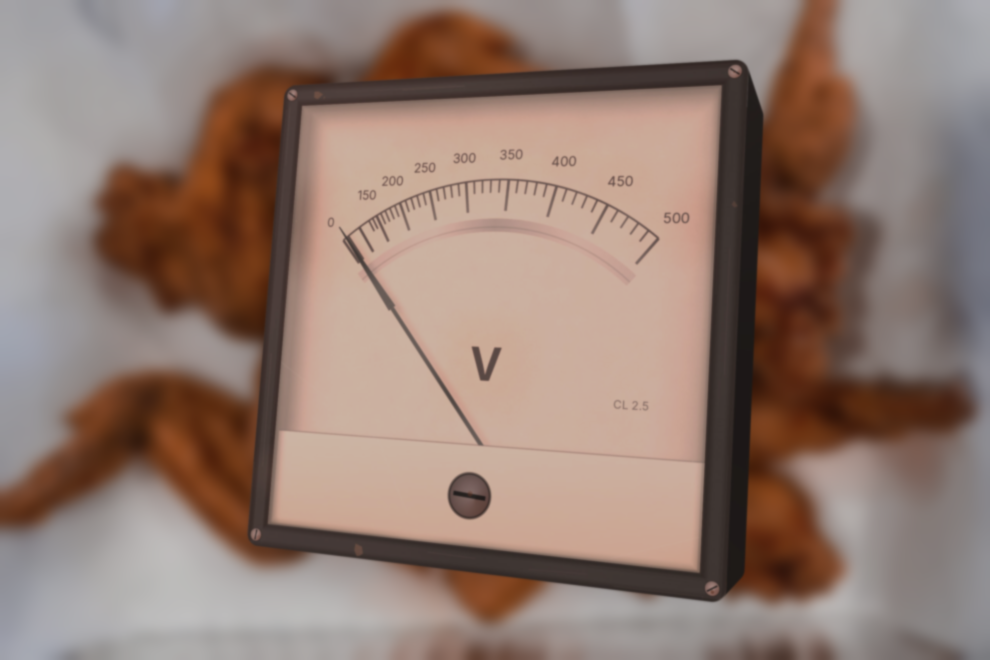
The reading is 50
